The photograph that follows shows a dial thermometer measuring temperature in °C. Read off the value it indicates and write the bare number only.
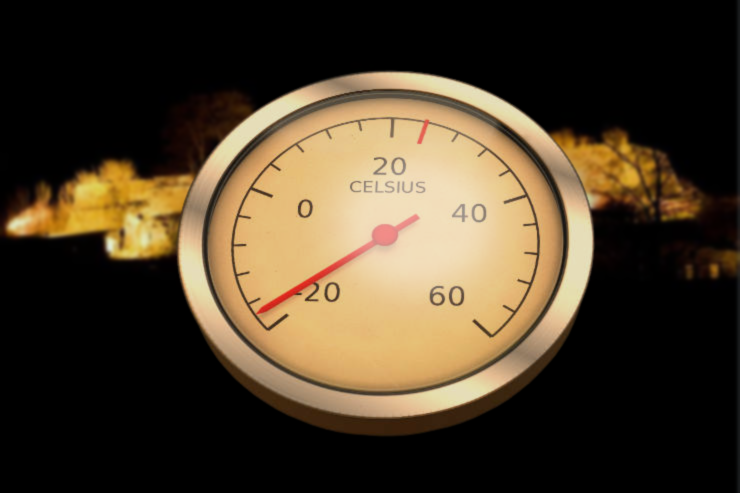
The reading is -18
